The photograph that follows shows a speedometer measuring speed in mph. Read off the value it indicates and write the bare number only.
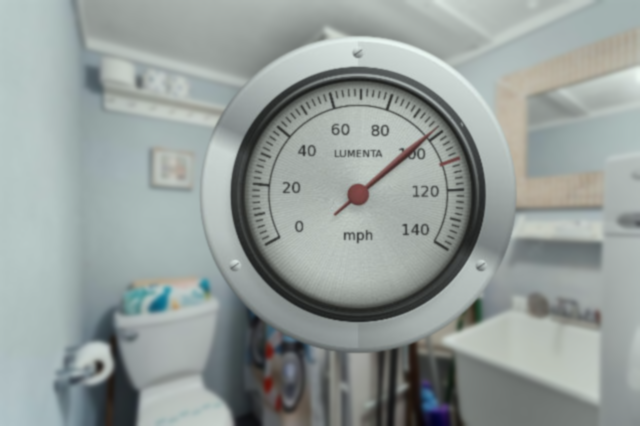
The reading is 98
